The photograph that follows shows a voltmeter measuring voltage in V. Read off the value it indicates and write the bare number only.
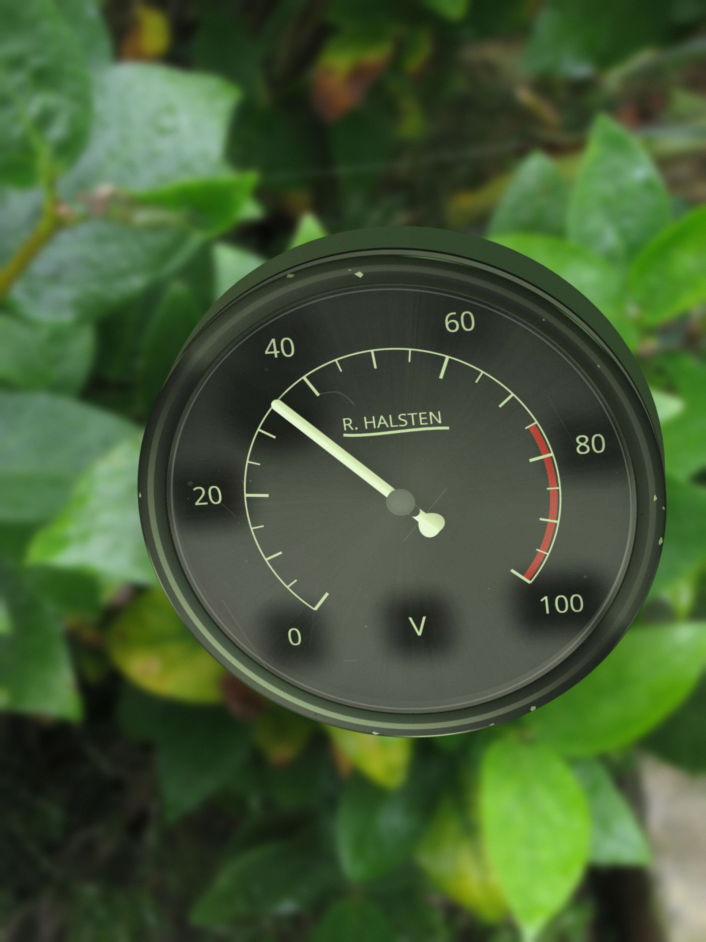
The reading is 35
